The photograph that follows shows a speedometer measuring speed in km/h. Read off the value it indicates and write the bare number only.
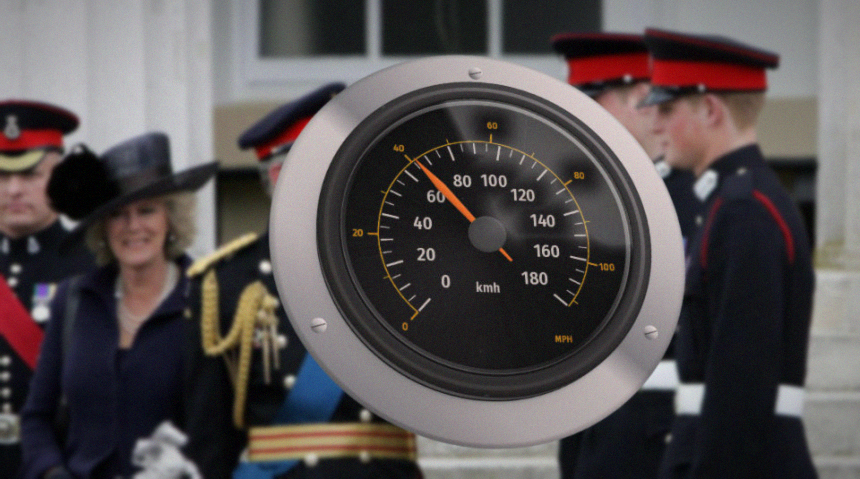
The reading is 65
